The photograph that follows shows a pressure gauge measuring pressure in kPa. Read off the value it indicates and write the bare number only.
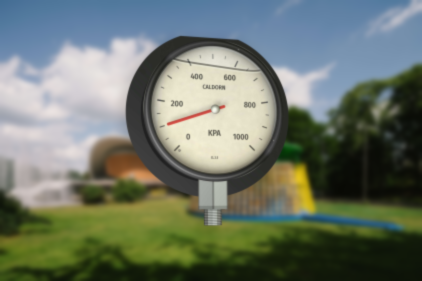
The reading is 100
